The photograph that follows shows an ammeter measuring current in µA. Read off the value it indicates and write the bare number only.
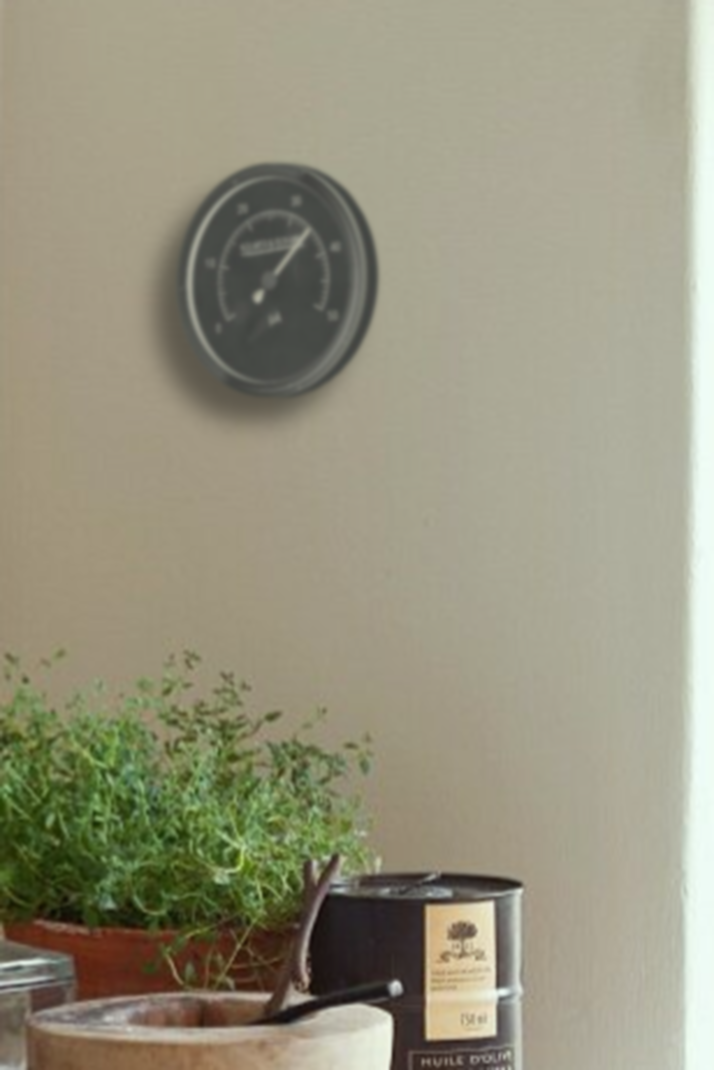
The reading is 35
